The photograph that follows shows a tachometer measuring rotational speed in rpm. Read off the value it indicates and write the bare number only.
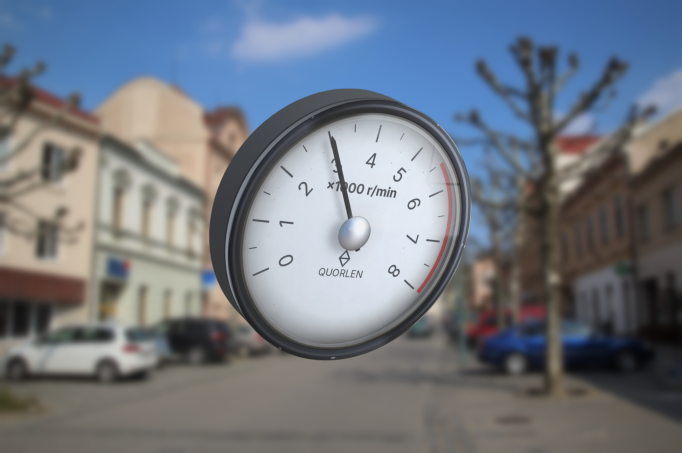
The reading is 3000
